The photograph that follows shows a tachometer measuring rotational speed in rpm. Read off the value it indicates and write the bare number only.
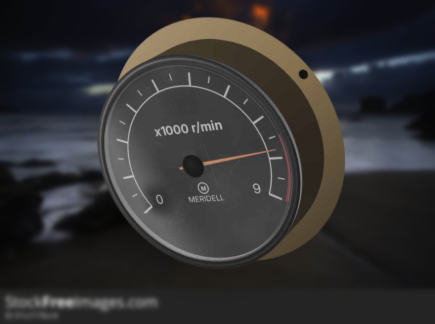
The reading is 7750
